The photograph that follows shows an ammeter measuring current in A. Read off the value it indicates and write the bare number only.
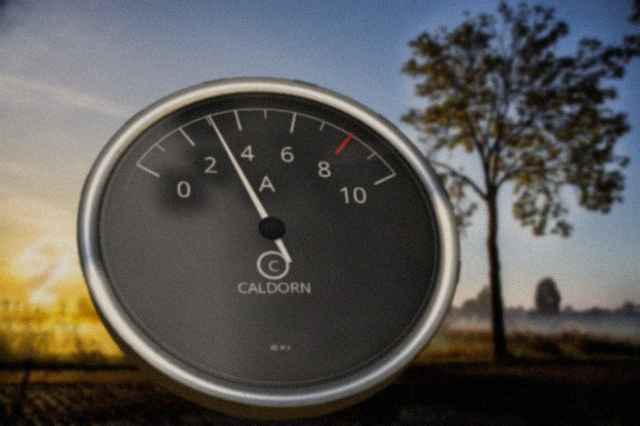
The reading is 3
